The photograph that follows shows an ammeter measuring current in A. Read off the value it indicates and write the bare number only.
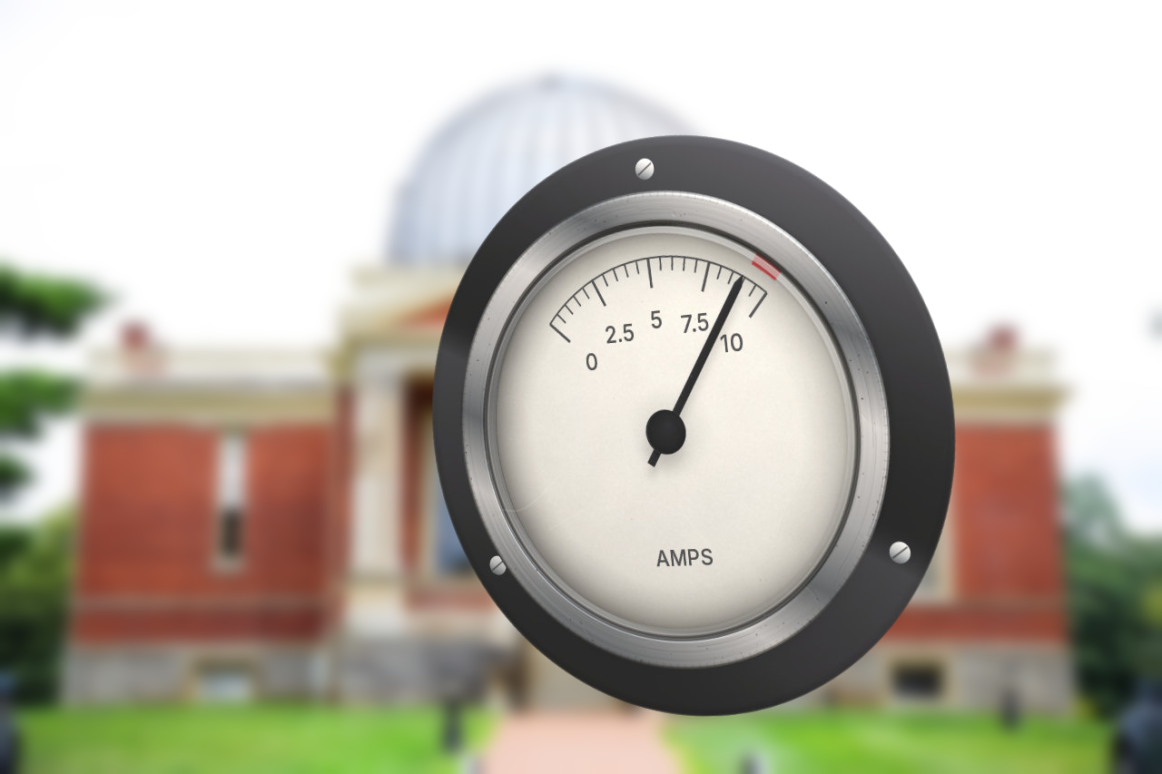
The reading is 9
